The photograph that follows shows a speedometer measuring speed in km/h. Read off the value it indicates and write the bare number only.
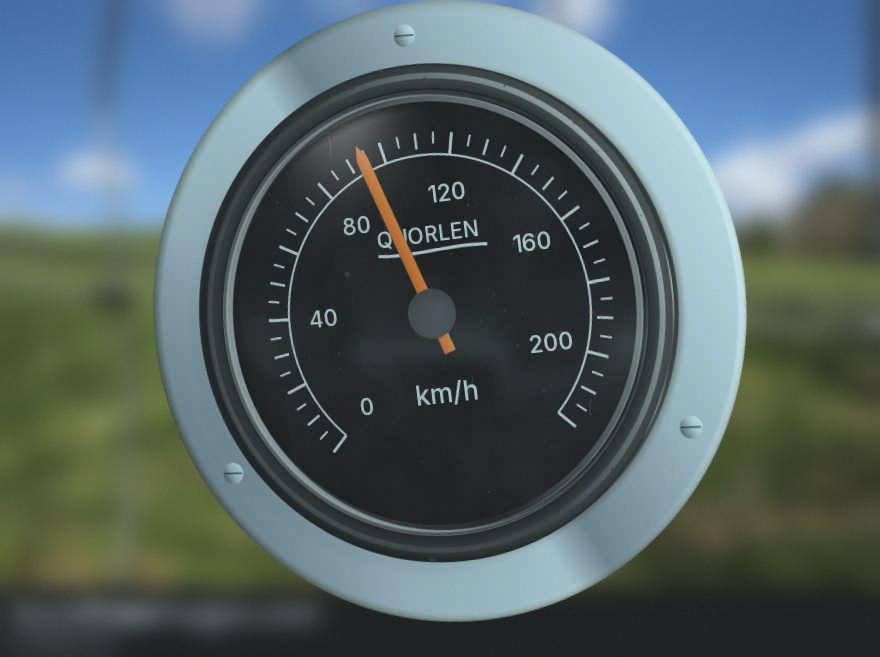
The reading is 95
